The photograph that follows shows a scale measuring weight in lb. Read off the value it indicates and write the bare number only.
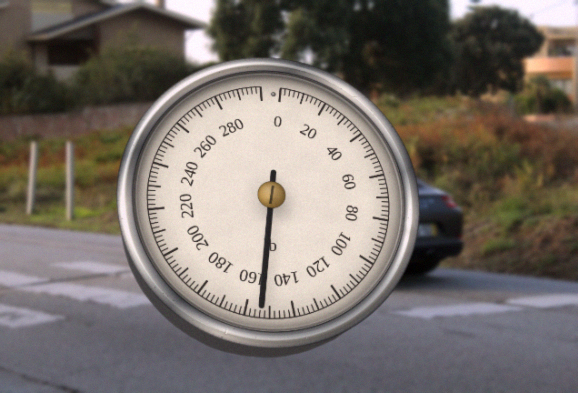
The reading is 154
